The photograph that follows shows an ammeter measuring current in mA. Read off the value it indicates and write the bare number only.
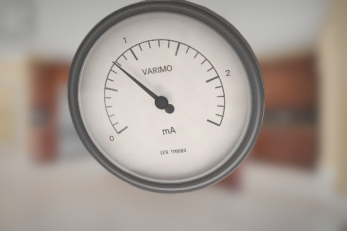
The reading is 0.8
